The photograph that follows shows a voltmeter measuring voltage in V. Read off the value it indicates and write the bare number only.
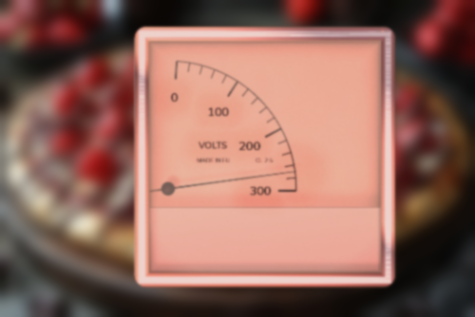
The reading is 270
